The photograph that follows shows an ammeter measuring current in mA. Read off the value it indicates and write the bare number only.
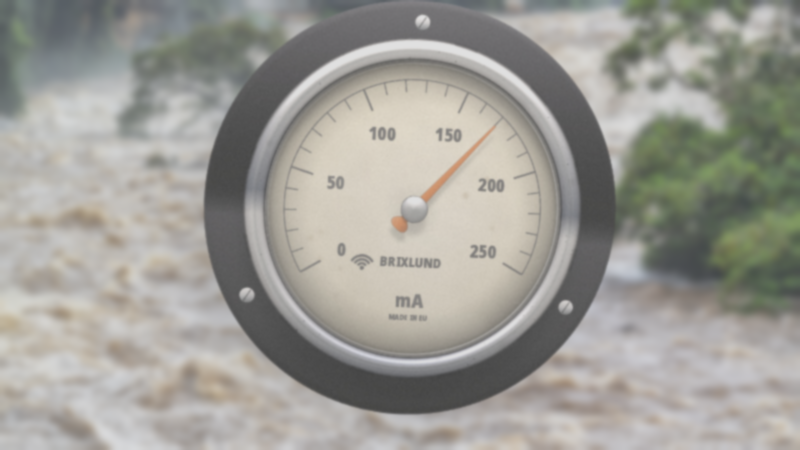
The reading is 170
